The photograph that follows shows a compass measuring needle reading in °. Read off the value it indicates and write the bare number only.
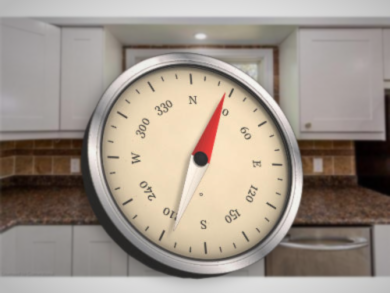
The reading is 25
